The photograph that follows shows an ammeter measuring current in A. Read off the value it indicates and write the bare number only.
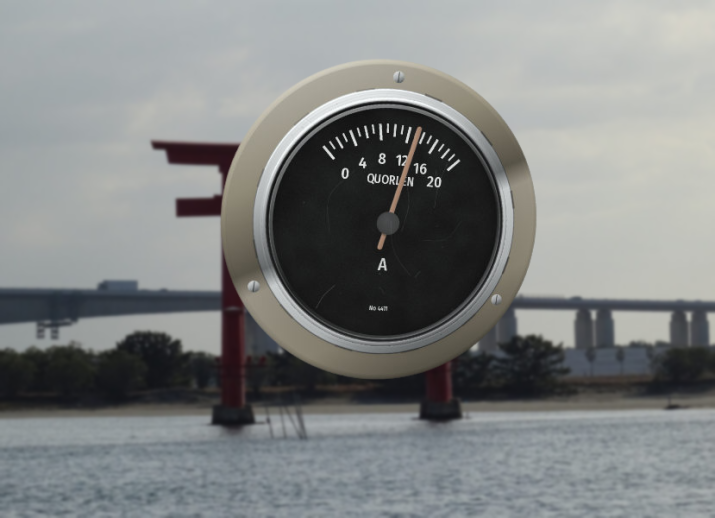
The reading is 13
